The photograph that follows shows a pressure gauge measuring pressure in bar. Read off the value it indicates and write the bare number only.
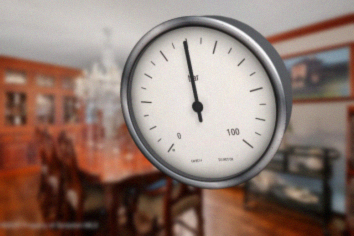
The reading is 50
